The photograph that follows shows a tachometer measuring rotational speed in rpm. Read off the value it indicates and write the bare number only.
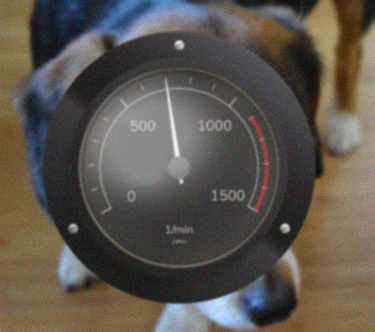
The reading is 700
